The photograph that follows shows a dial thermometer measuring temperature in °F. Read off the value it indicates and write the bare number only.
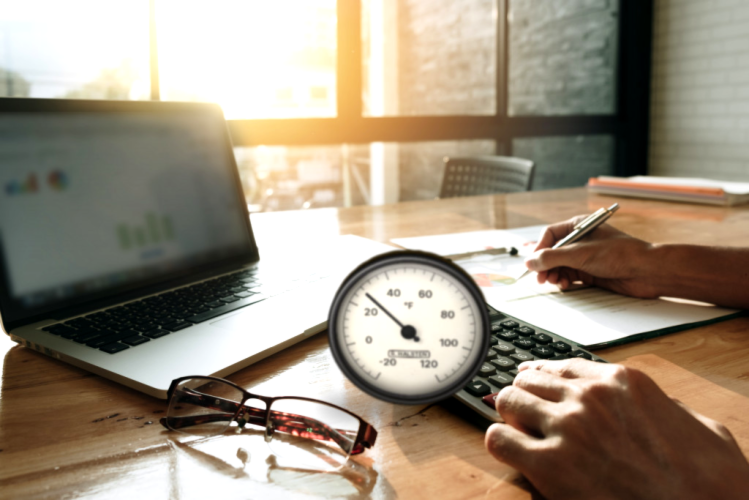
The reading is 28
